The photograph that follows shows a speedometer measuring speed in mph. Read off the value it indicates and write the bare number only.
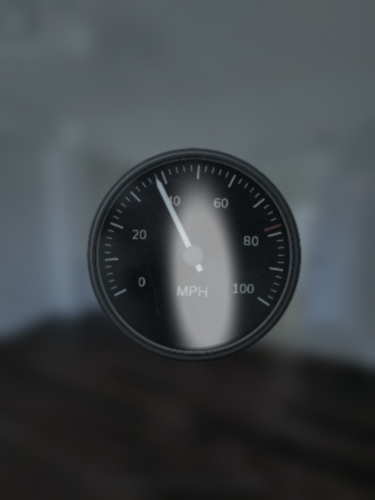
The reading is 38
